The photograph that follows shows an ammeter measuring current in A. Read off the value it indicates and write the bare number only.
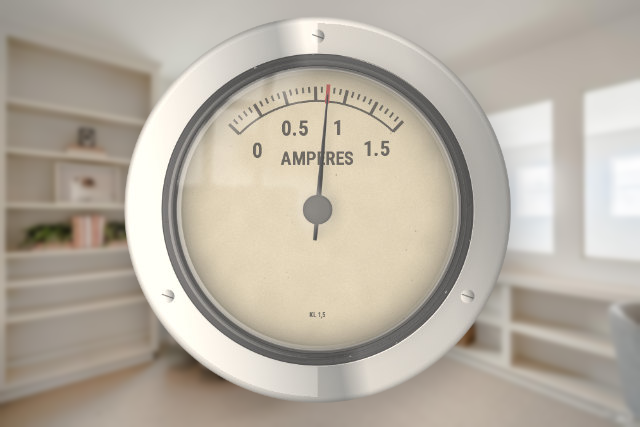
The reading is 0.85
